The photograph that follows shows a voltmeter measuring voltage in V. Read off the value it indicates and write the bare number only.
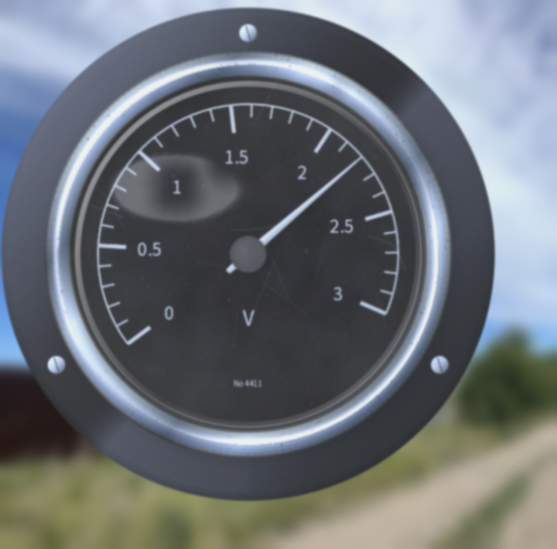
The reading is 2.2
